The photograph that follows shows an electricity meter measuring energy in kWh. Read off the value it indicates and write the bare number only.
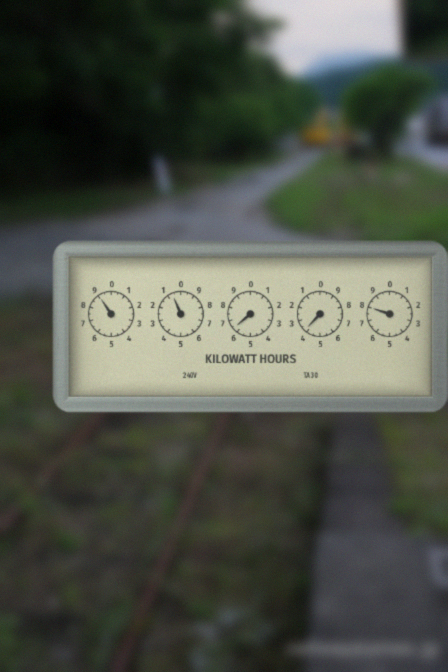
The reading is 90638
